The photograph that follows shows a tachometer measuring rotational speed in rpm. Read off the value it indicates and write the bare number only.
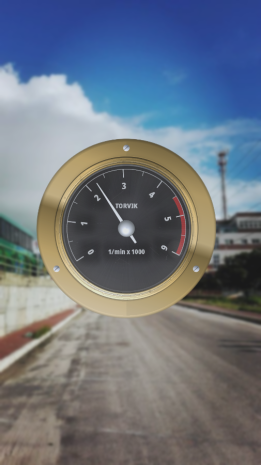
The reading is 2250
